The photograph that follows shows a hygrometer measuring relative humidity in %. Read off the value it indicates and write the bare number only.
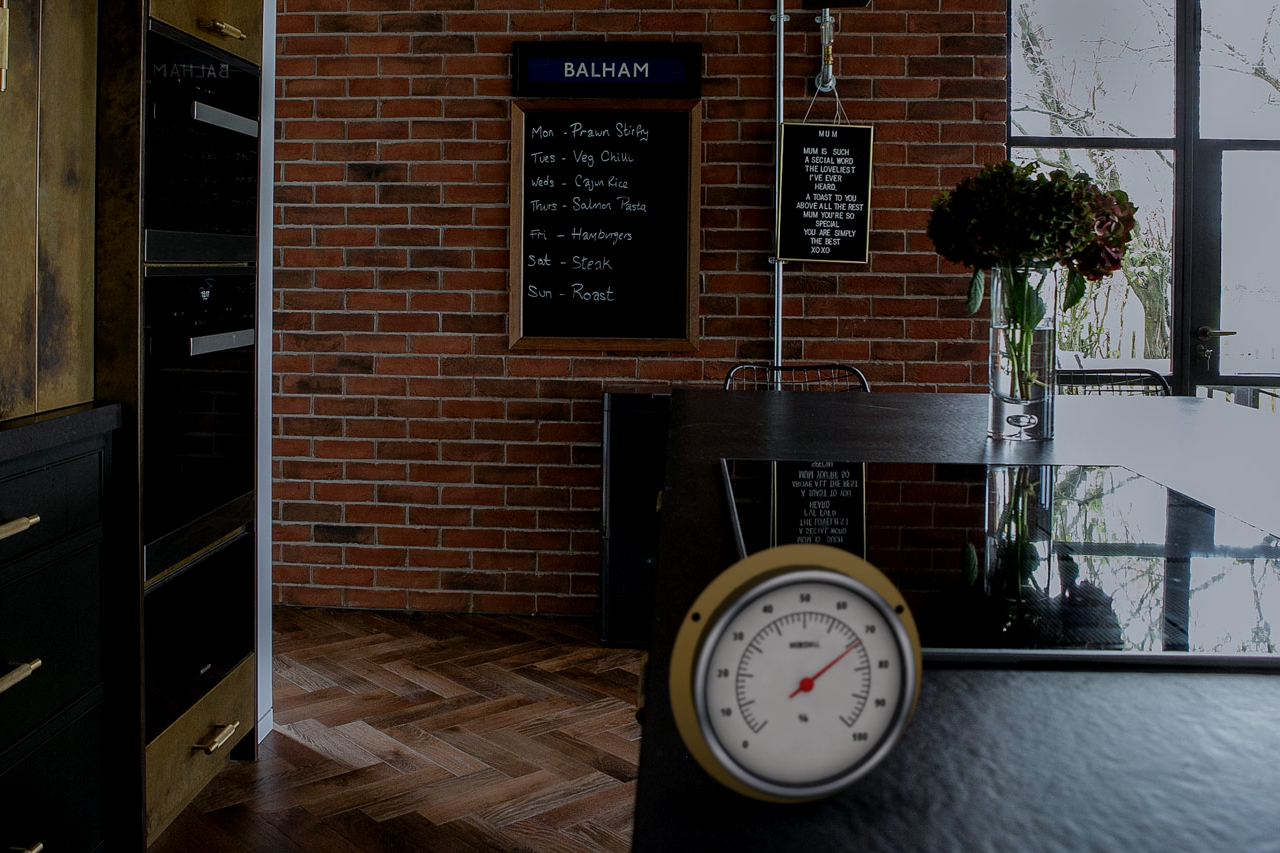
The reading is 70
